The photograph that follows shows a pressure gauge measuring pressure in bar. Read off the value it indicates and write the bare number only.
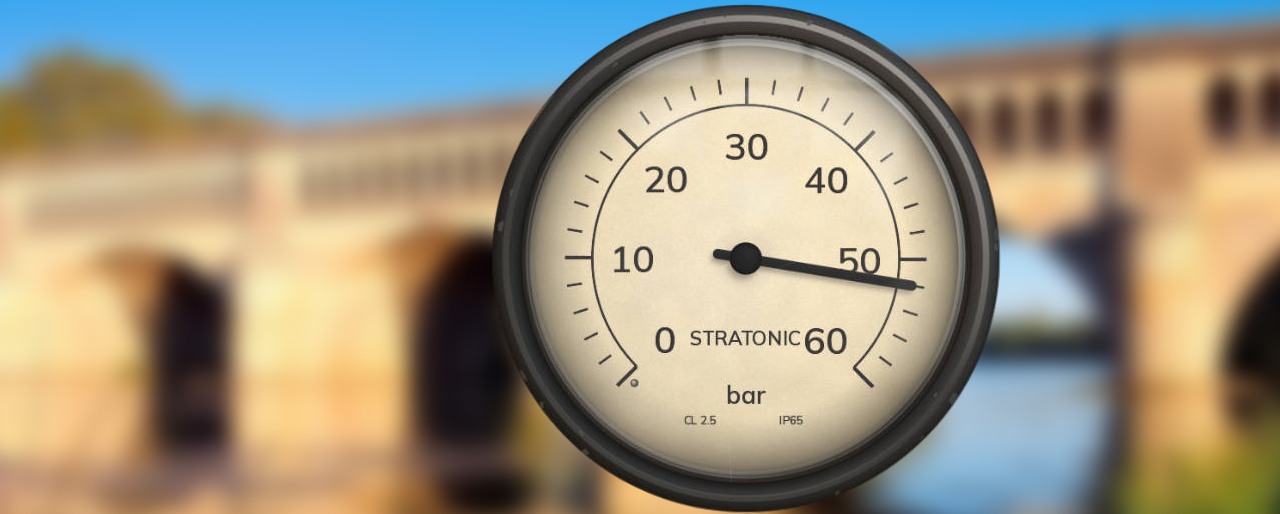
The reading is 52
